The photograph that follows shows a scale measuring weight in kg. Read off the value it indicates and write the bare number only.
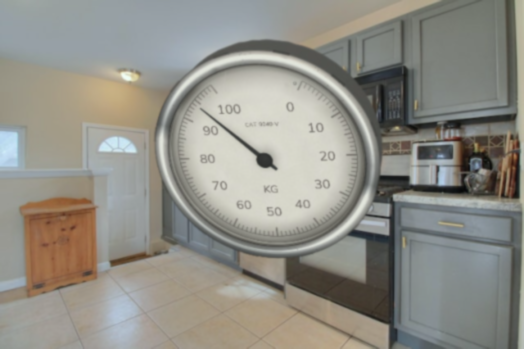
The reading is 95
